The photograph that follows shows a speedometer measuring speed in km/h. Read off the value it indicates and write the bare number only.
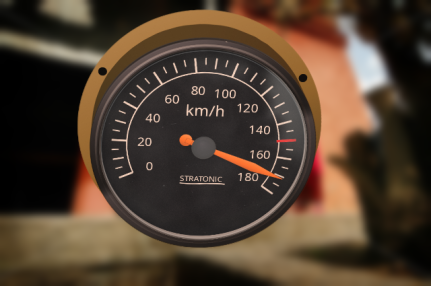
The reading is 170
